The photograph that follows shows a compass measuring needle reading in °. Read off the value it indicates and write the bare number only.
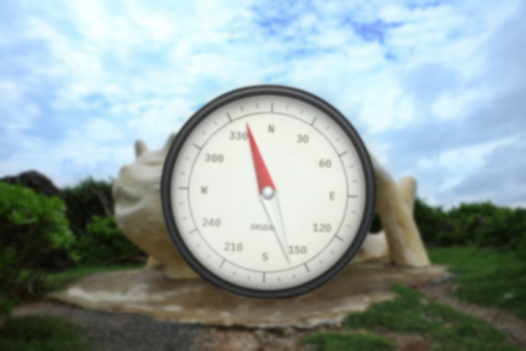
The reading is 340
